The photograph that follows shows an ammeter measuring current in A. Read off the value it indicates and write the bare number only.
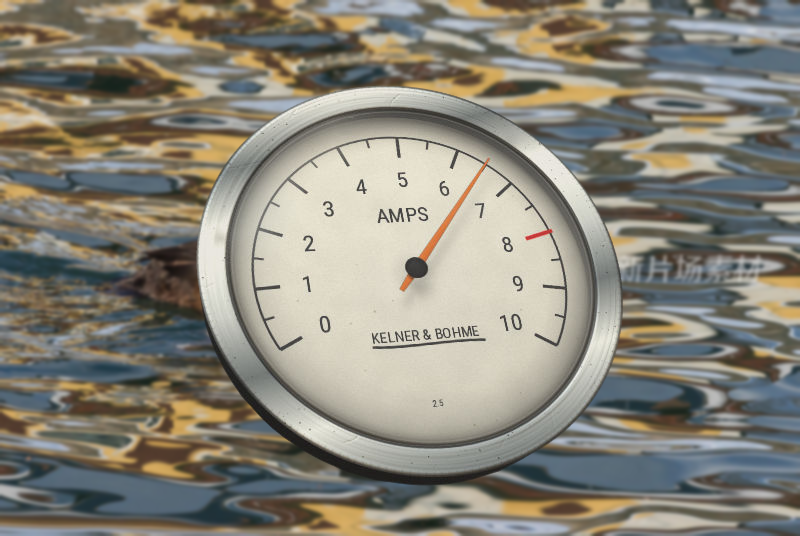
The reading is 6.5
